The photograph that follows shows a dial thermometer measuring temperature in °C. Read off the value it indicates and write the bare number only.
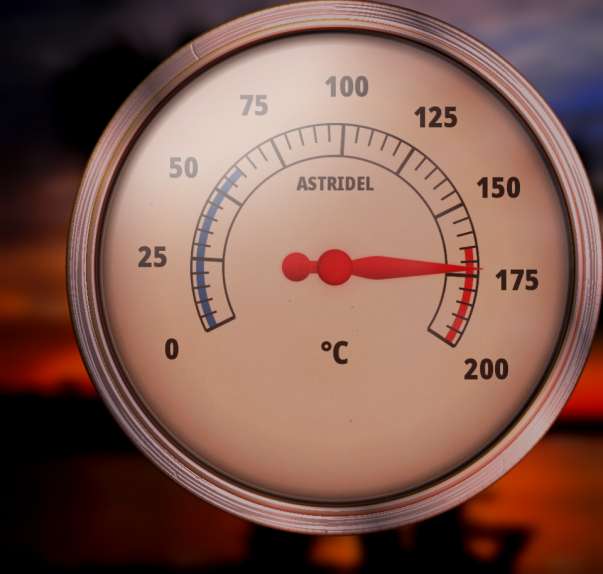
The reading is 172.5
